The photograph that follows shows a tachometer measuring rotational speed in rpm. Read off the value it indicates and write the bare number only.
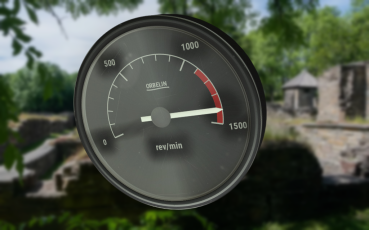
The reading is 1400
